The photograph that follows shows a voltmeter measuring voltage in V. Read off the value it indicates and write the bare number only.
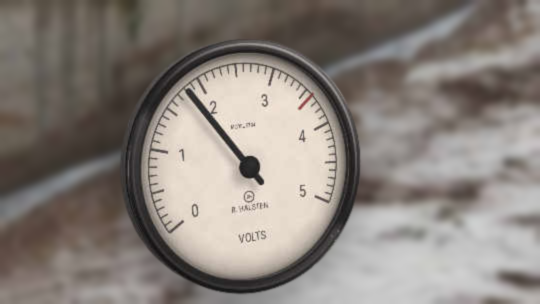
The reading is 1.8
